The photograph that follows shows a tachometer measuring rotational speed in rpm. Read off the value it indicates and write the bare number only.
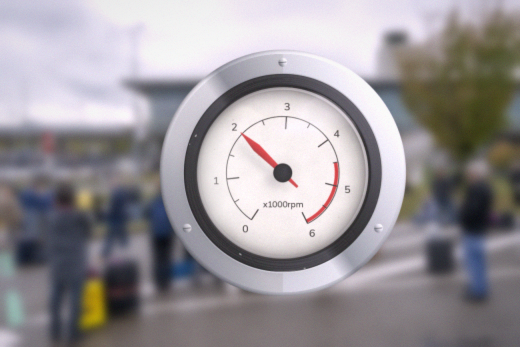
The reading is 2000
